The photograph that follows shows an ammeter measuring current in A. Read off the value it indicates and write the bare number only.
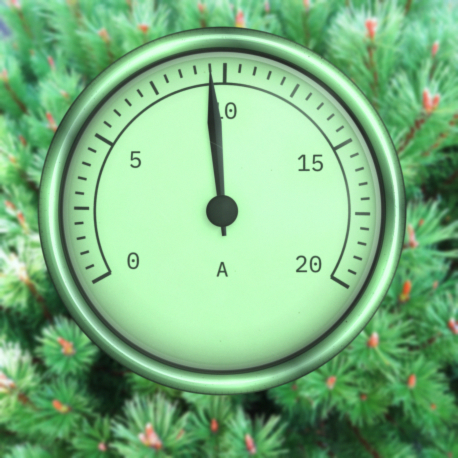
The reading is 9.5
